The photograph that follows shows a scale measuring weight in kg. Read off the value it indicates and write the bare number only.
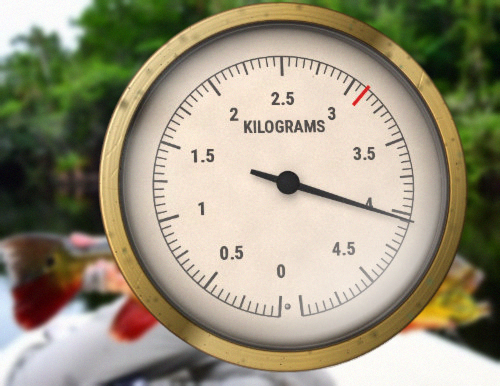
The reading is 4.05
